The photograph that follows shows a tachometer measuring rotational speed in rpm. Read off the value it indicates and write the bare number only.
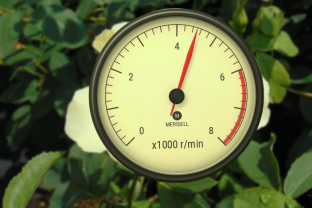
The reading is 4500
